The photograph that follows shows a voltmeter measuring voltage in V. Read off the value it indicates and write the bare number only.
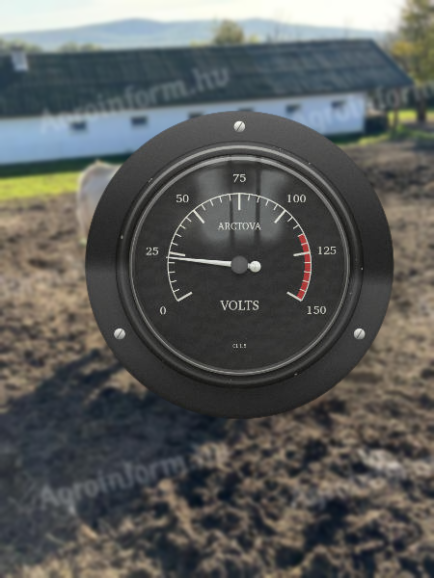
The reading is 22.5
